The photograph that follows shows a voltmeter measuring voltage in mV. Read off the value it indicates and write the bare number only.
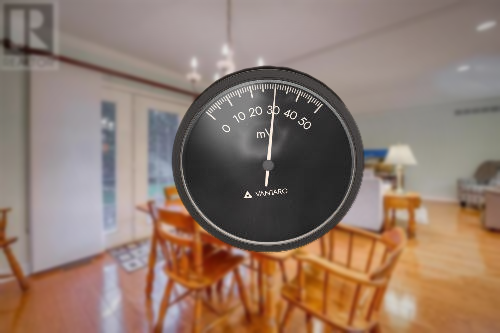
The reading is 30
